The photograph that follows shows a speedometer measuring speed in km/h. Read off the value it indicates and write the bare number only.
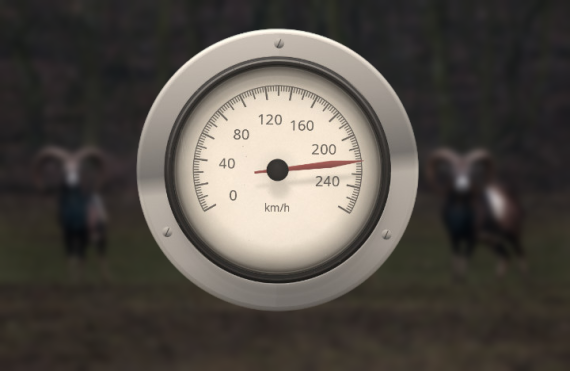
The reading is 220
